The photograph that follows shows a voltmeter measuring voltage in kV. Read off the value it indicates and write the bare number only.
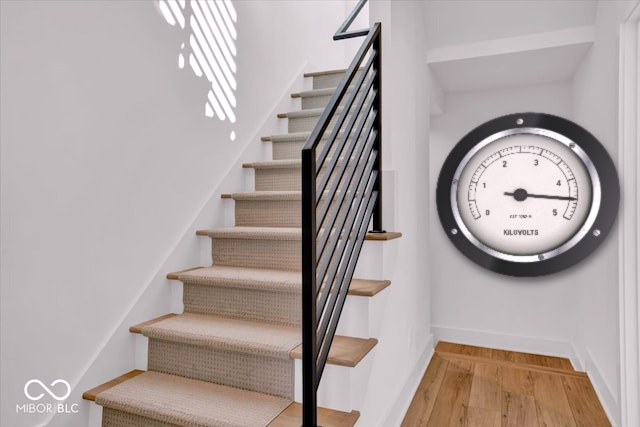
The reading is 4.5
